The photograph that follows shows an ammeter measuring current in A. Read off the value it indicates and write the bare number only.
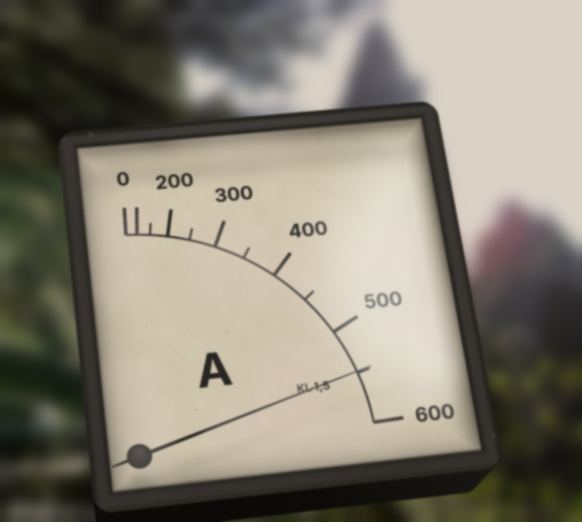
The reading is 550
